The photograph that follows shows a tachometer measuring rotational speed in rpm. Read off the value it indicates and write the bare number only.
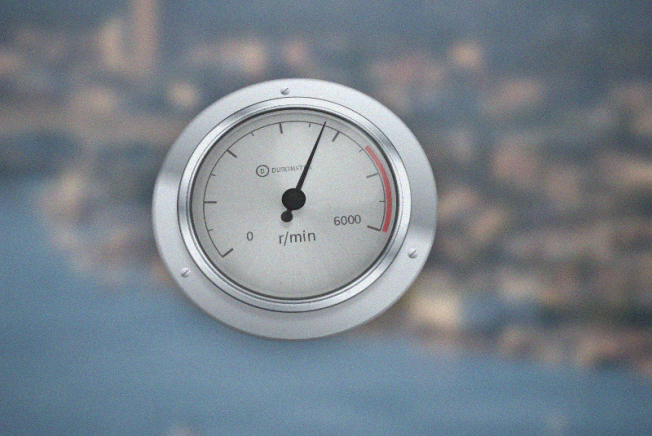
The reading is 3750
